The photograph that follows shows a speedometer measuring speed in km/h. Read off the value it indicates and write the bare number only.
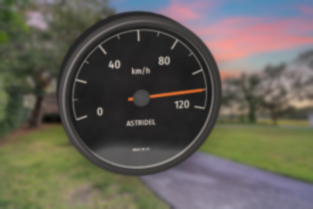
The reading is 110
